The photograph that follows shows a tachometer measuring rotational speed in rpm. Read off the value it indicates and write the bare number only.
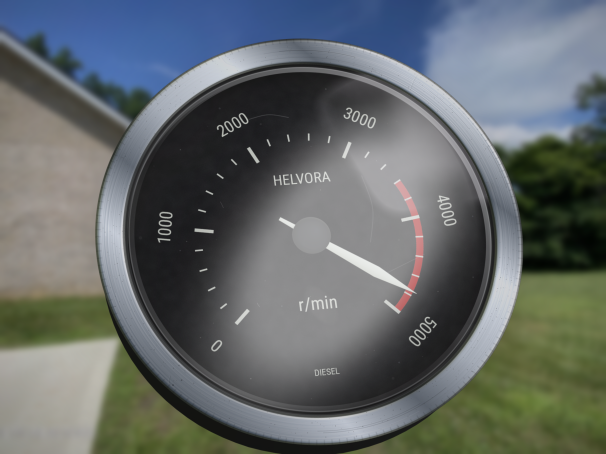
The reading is 4800
